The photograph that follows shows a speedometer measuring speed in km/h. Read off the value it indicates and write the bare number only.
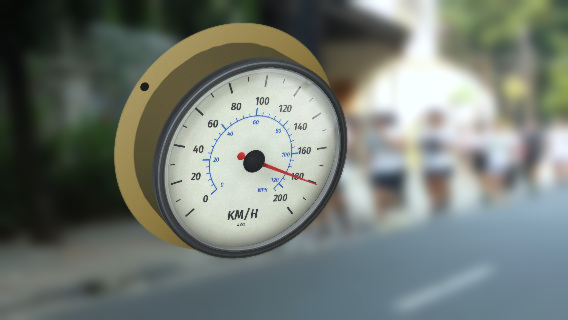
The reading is 180
